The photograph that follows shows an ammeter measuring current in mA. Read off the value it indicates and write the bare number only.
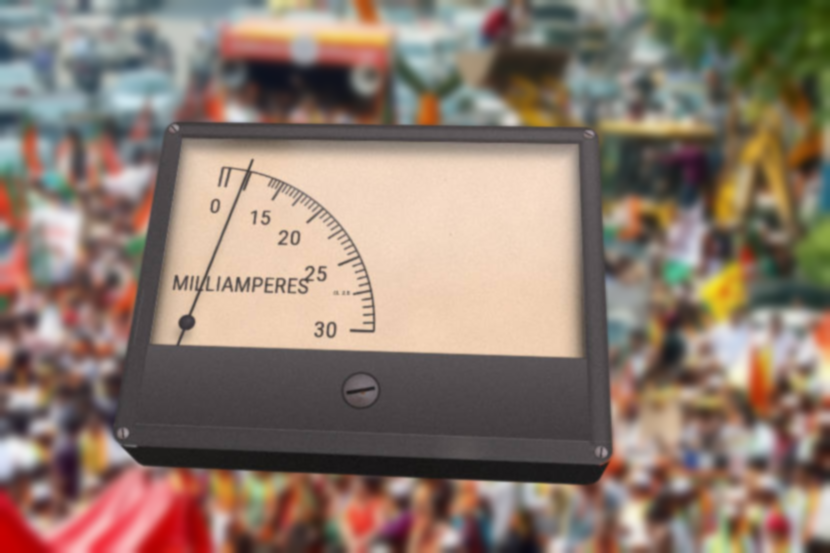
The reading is 10
